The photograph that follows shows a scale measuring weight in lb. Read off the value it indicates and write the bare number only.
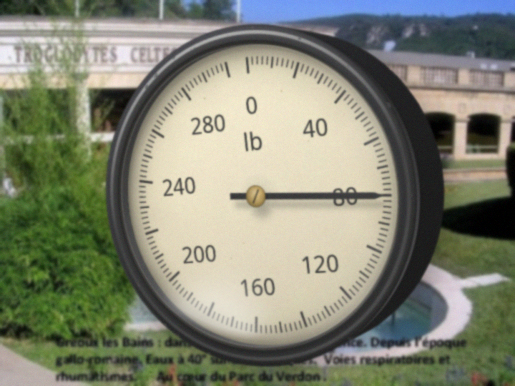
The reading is 80
